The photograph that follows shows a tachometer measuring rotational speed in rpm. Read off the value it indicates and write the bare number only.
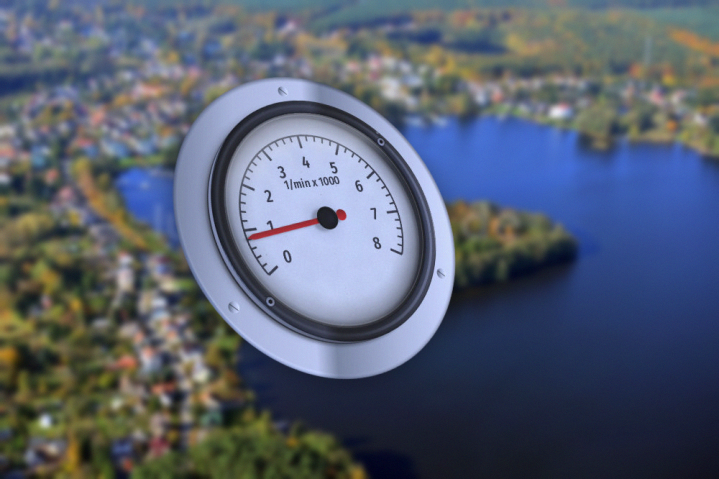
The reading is 800
